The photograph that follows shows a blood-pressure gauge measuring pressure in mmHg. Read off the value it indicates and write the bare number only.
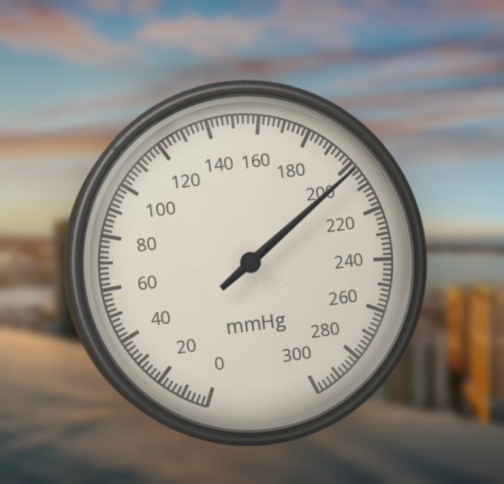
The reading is 202
